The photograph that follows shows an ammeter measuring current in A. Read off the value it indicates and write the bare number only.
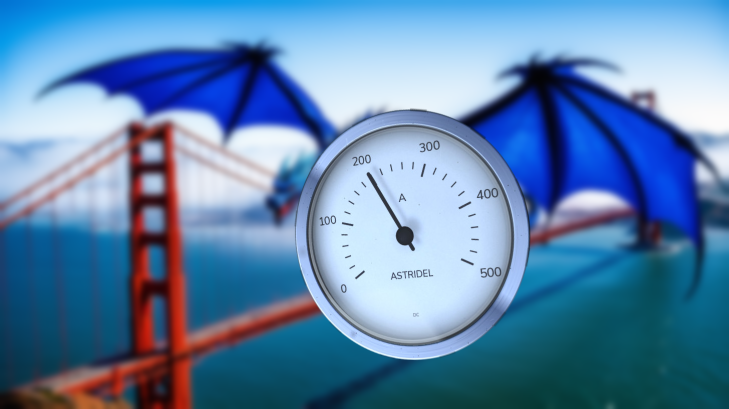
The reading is 200
